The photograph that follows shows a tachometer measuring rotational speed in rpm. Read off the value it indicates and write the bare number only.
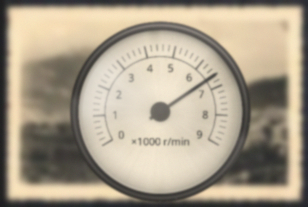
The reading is 6600
